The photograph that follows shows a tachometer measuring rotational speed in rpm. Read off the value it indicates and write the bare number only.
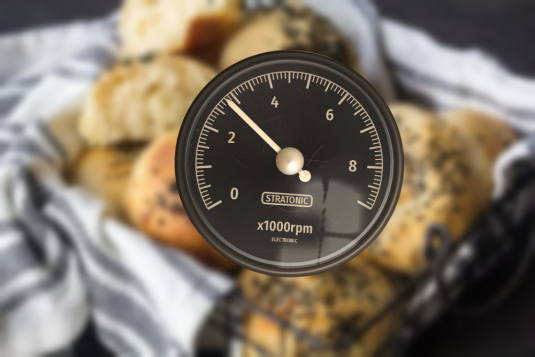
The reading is 2800
